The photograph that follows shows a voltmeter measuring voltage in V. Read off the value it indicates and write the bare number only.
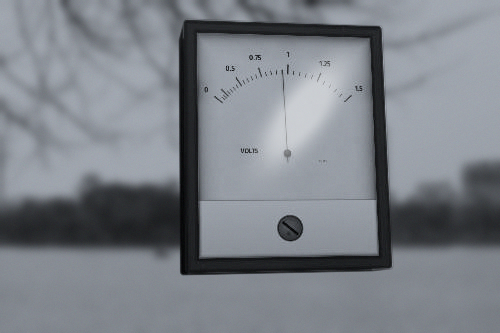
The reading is 0.95
